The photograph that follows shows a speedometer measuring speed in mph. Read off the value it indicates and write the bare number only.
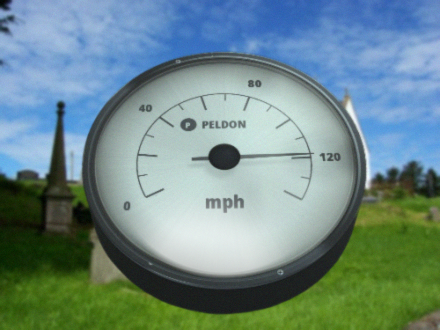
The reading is 120
